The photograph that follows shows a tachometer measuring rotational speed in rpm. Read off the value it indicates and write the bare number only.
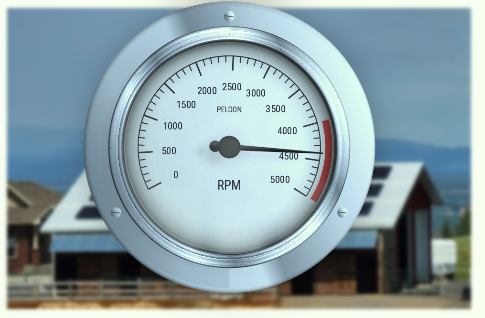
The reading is 4400
